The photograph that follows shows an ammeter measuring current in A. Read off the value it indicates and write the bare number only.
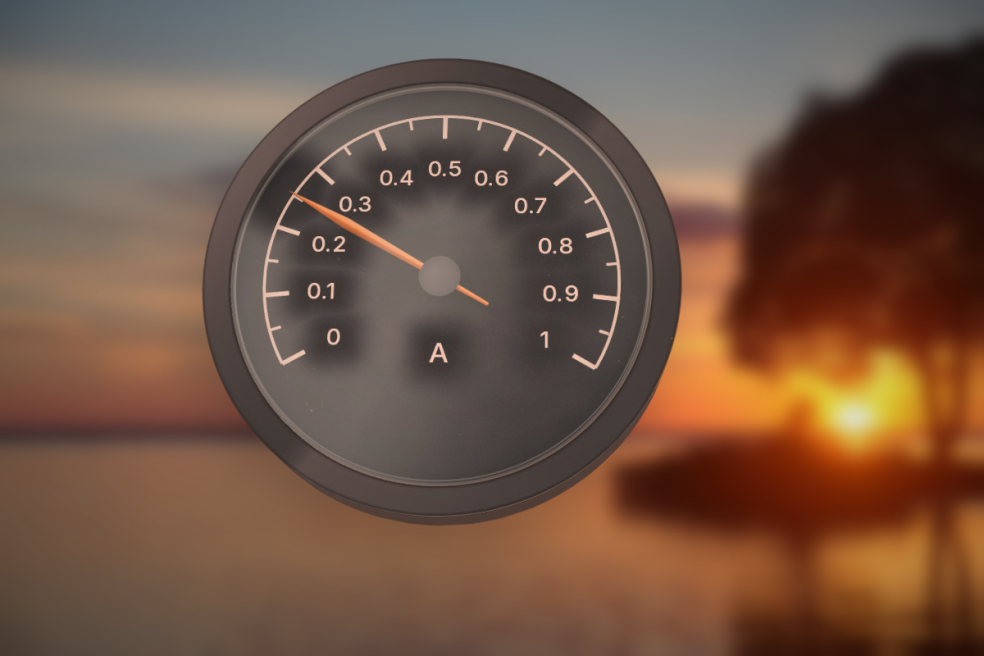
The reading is 0.25
